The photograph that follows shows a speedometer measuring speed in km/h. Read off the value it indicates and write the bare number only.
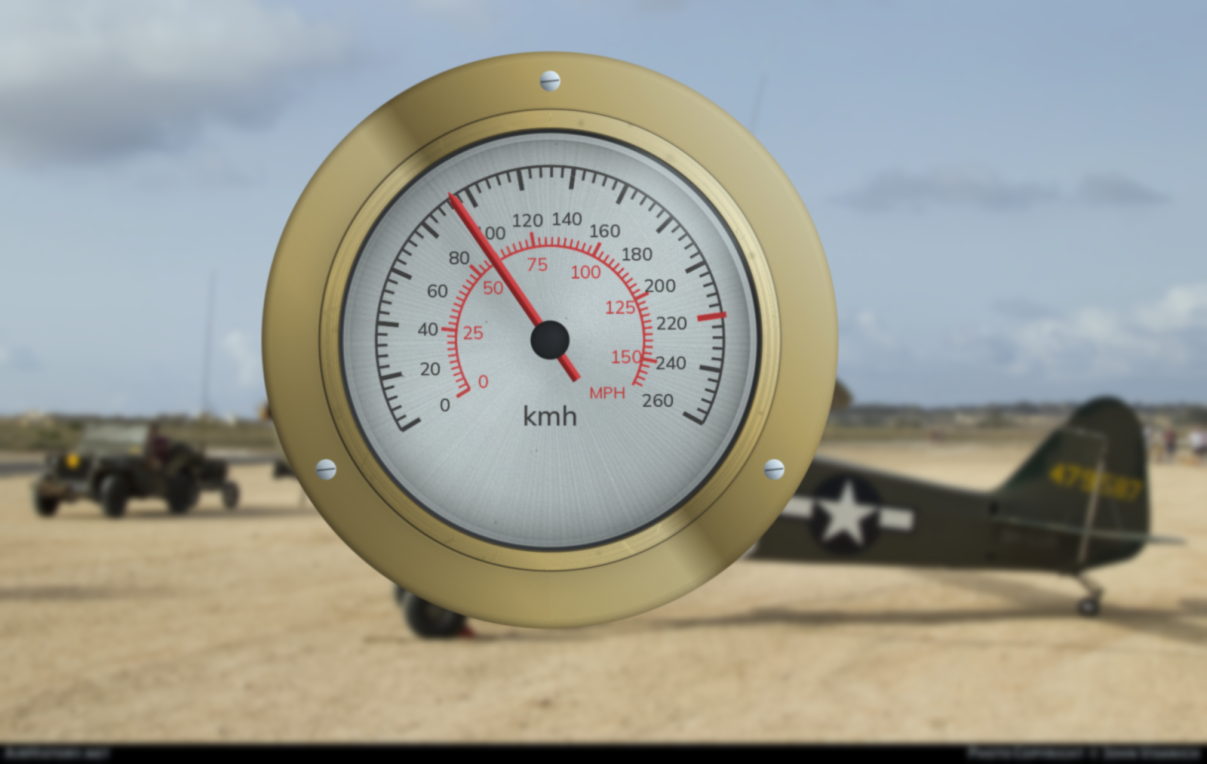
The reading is 94
